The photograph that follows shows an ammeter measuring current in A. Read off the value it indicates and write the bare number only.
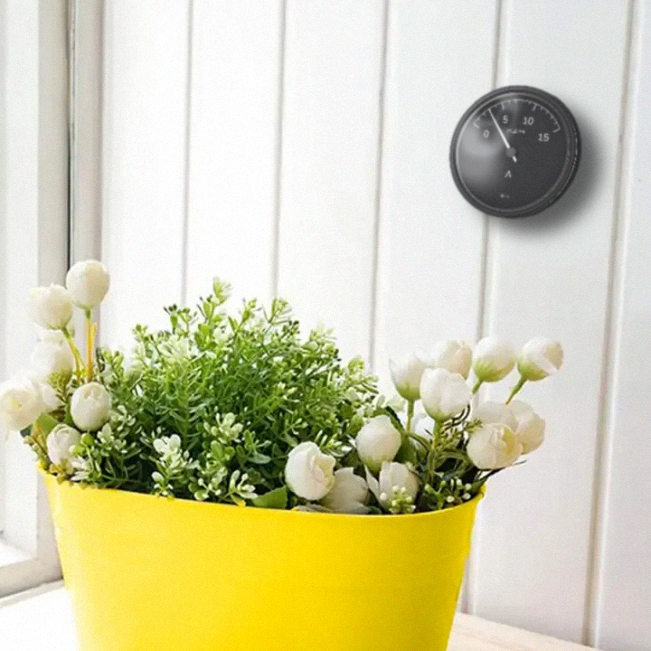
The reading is 3
